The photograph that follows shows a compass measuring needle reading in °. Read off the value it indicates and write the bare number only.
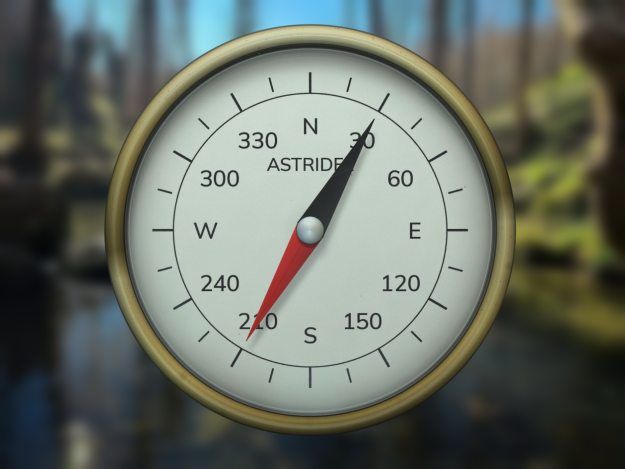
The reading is 210
